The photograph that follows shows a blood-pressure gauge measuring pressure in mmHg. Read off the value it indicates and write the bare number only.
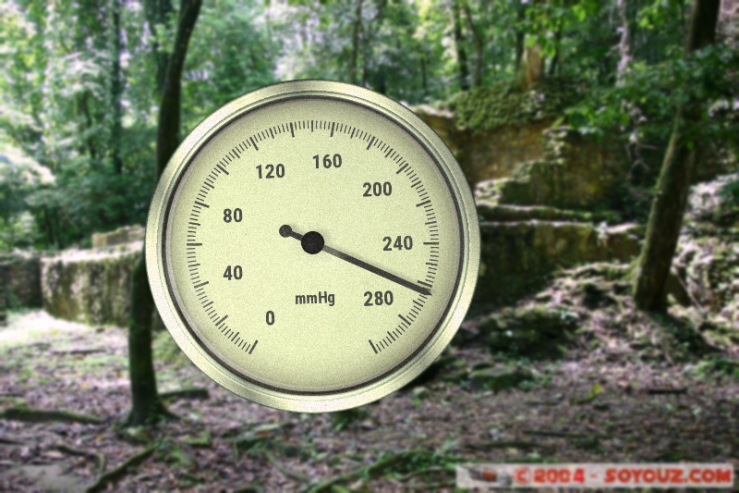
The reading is 264
